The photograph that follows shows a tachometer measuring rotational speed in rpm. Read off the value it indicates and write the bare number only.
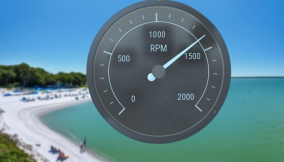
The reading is 1400
